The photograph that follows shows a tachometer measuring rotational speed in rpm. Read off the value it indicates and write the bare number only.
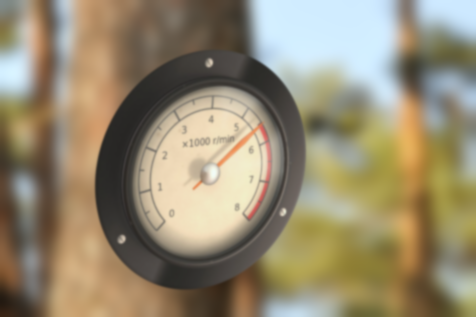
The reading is 5500
